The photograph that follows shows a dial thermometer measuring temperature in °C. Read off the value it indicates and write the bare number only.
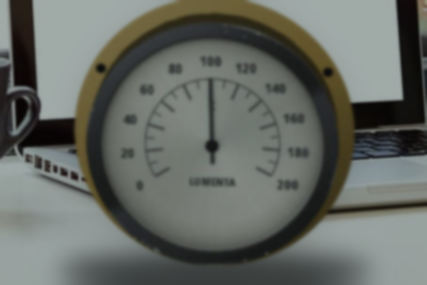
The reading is 100
